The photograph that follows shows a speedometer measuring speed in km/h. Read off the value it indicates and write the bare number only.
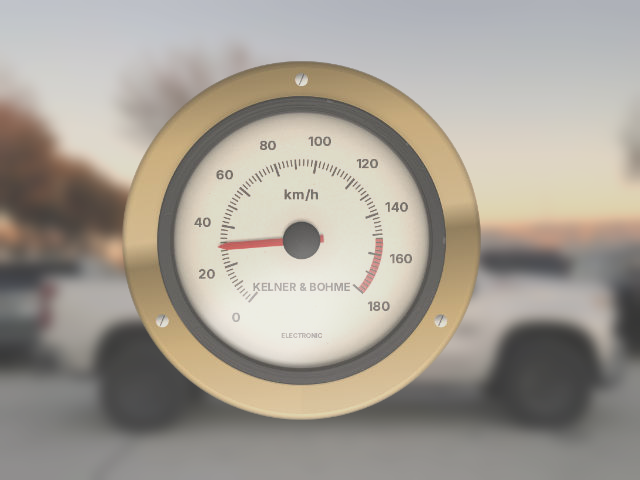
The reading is 30
